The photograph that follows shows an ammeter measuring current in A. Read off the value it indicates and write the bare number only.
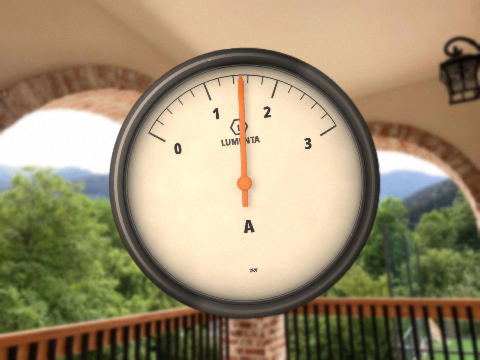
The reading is 1.5
